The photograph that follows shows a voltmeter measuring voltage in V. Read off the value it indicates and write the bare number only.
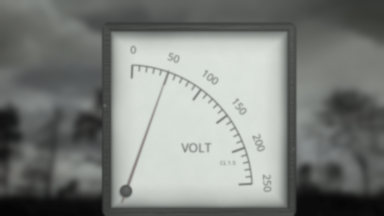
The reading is 50
